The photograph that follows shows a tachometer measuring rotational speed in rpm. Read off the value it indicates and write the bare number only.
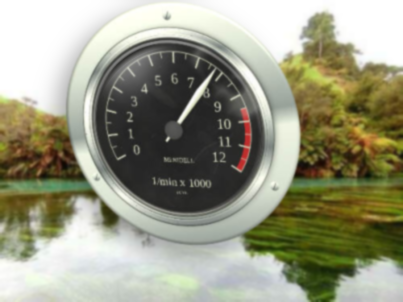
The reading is 7750
